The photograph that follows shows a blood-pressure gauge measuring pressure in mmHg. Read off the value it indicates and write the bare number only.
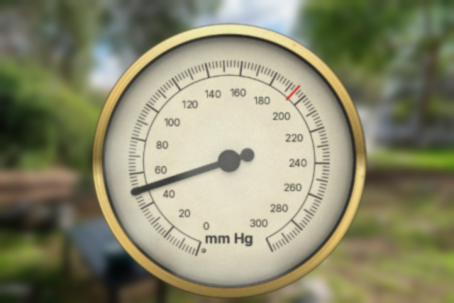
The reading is 50
